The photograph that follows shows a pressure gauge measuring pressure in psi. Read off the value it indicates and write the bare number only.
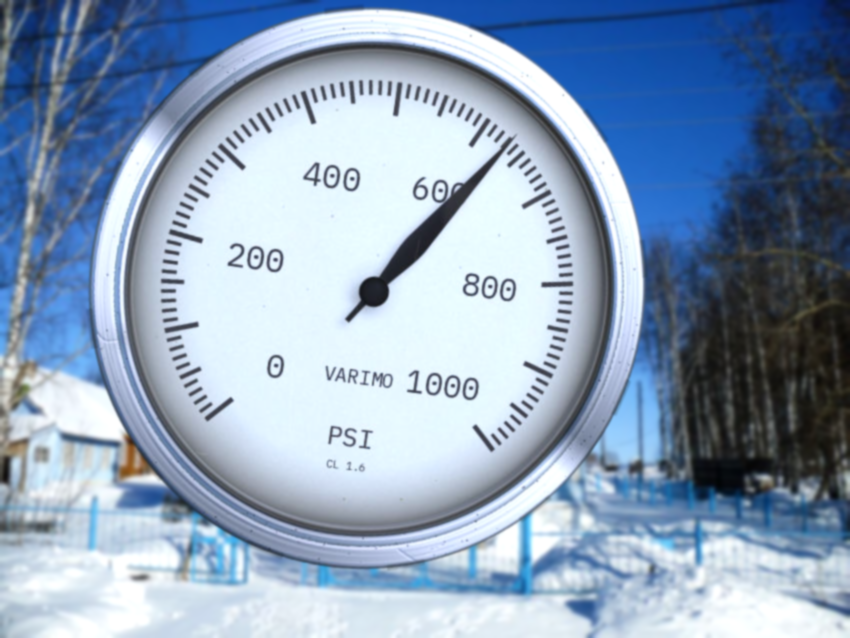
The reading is 630
